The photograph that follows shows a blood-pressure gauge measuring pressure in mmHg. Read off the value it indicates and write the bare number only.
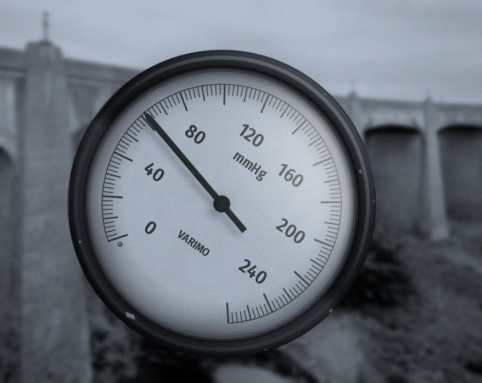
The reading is 62
